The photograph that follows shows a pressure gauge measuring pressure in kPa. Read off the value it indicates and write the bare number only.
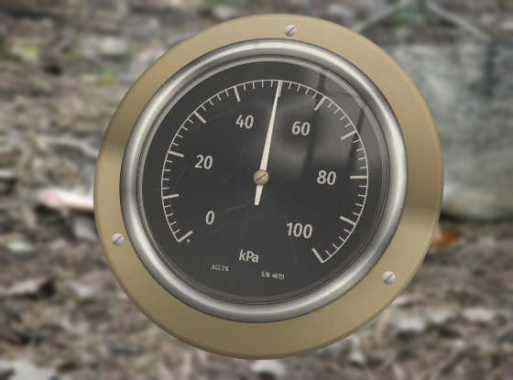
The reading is 50
